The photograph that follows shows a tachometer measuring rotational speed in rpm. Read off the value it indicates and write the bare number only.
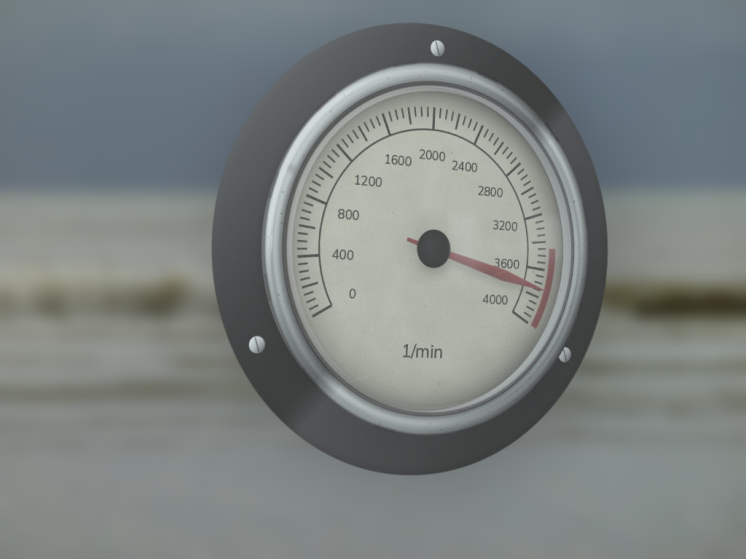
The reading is 3750
